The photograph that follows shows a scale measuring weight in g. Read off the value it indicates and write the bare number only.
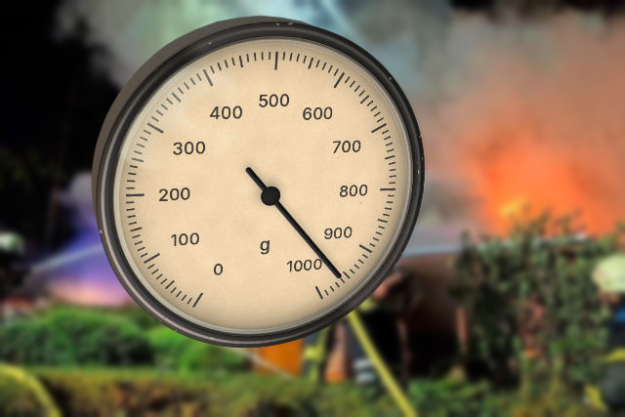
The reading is 960
